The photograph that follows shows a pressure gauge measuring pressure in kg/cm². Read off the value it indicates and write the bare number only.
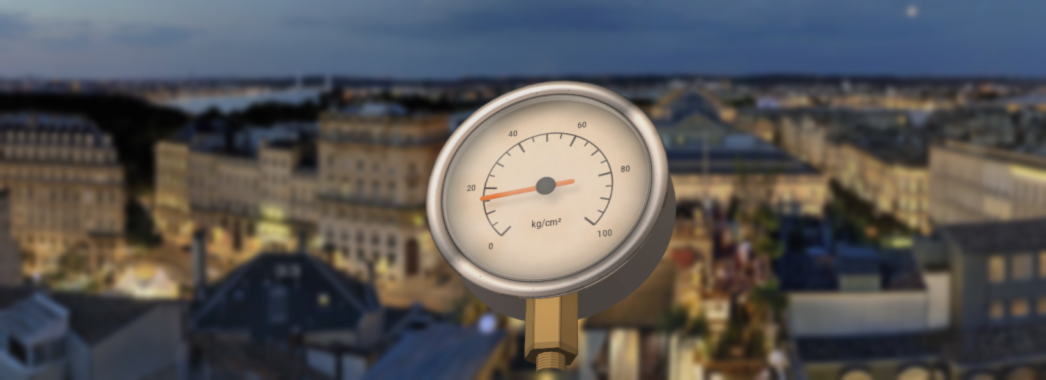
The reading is 15
